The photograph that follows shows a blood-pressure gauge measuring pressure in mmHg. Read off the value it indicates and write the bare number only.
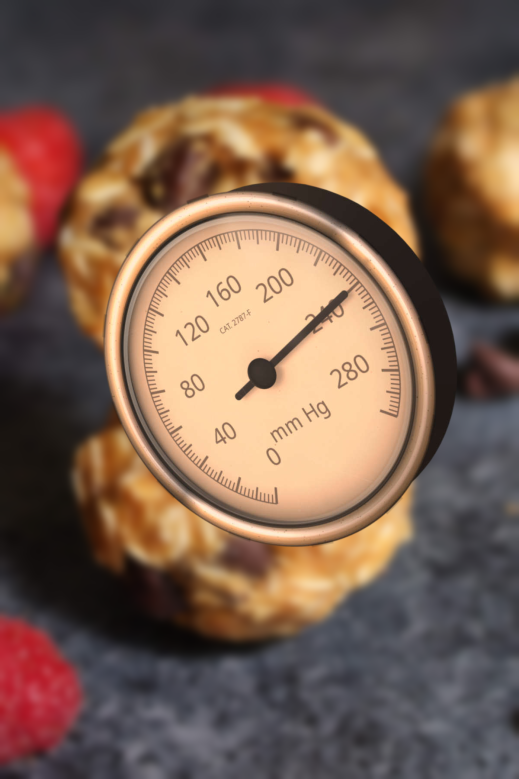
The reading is 240
